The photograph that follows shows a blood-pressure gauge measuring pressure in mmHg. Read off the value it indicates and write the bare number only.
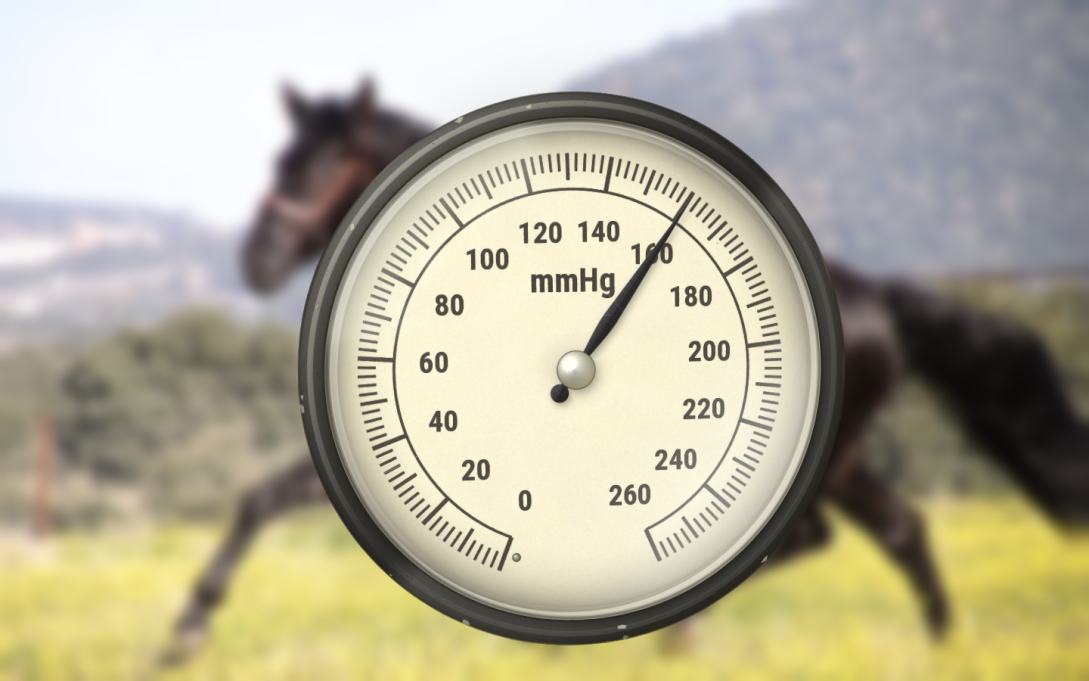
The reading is 160
